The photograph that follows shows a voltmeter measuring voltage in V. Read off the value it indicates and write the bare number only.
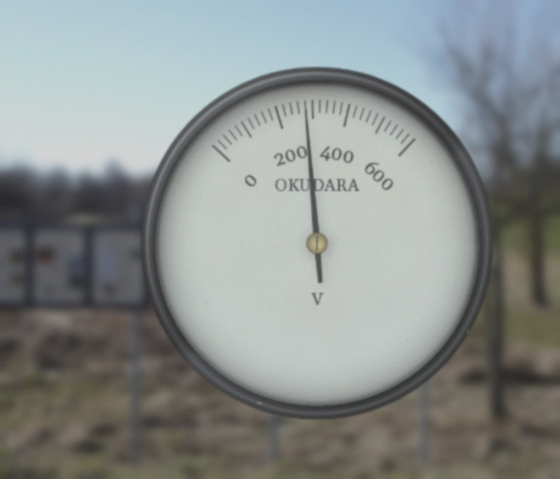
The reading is 280
